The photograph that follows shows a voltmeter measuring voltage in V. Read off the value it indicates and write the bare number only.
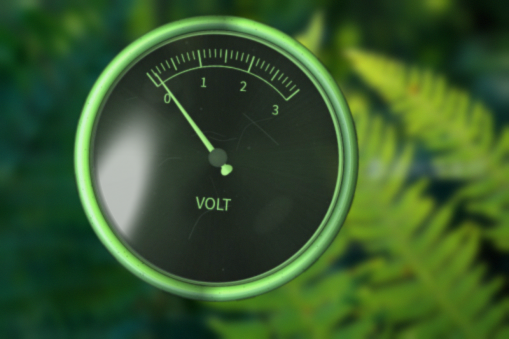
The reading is 0.1
